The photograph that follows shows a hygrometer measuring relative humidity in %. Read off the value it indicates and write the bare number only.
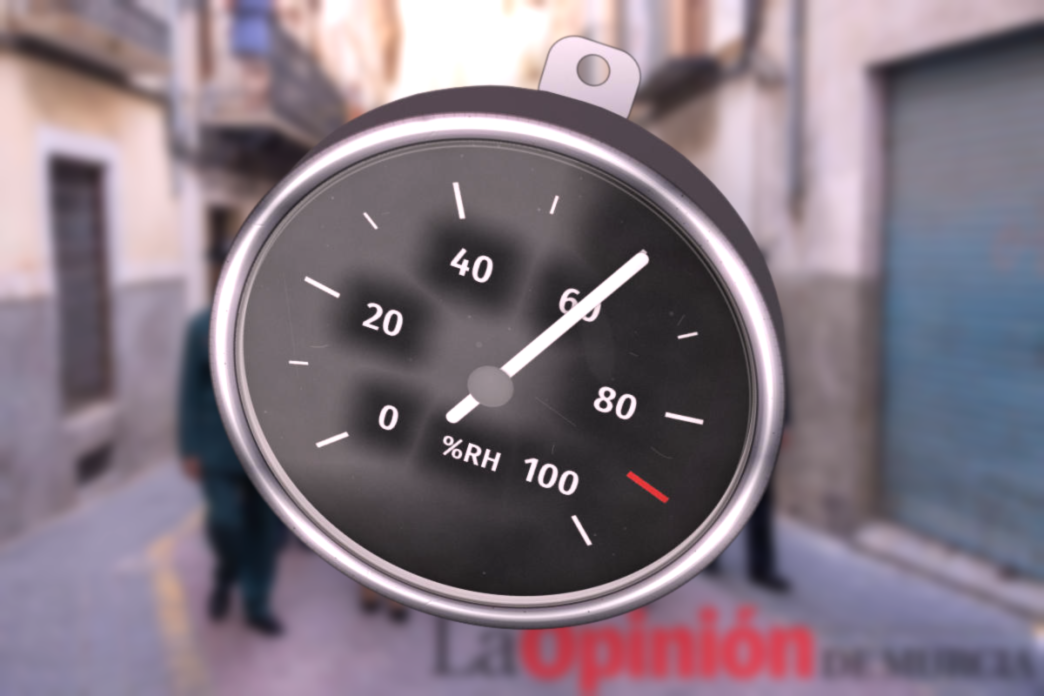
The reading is 60
